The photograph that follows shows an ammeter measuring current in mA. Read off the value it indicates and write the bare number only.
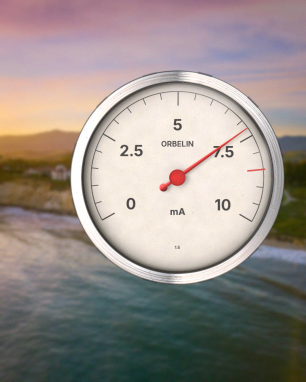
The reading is 7.25
